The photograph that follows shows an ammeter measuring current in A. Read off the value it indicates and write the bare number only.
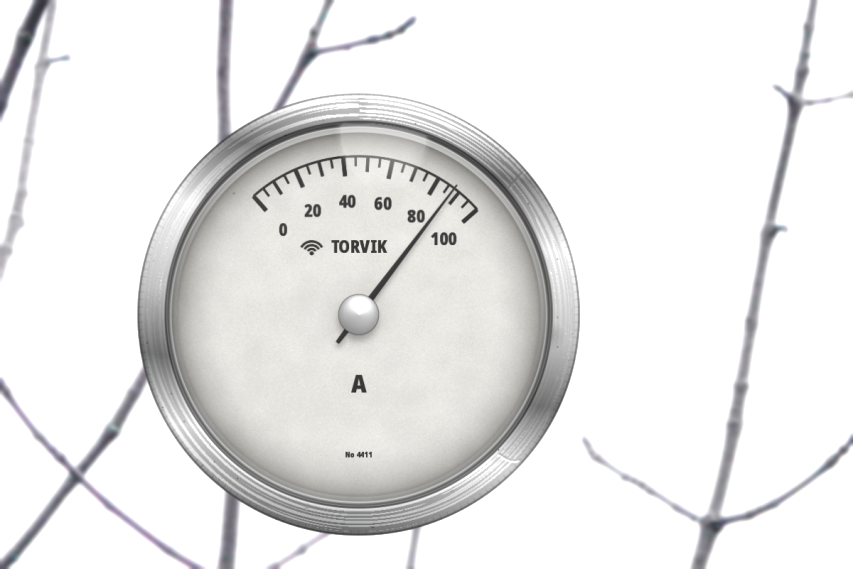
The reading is 87.5
